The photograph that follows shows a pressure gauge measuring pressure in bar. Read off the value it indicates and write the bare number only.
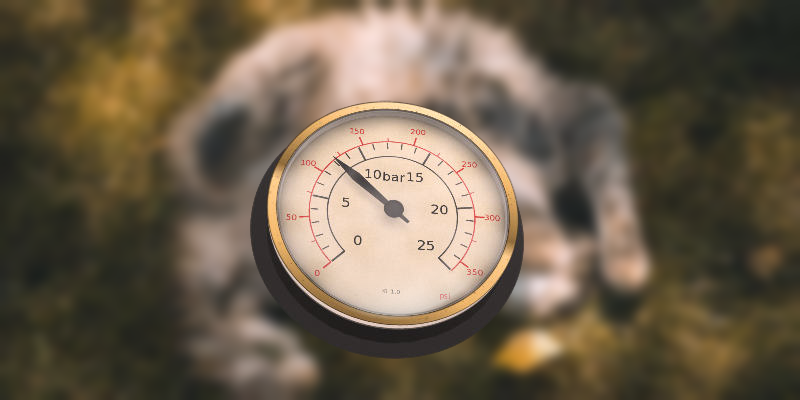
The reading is 8
